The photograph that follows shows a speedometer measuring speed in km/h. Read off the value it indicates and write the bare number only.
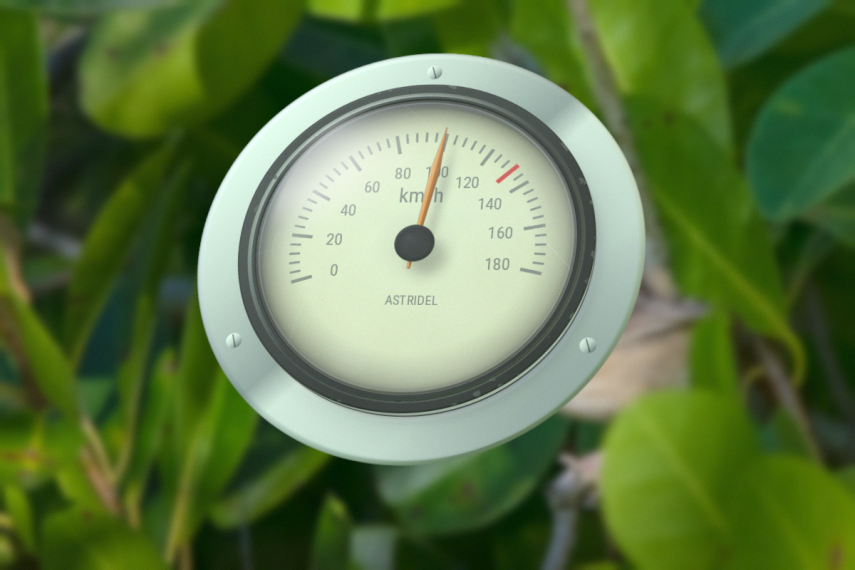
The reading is 100
